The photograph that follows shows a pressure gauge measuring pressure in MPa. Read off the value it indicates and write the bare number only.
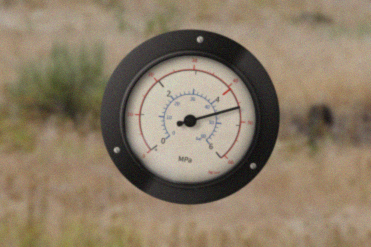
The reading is 4.5
